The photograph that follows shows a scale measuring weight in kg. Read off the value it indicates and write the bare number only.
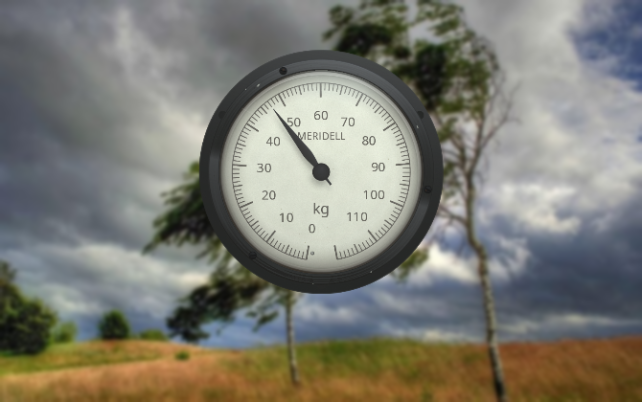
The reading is 47
